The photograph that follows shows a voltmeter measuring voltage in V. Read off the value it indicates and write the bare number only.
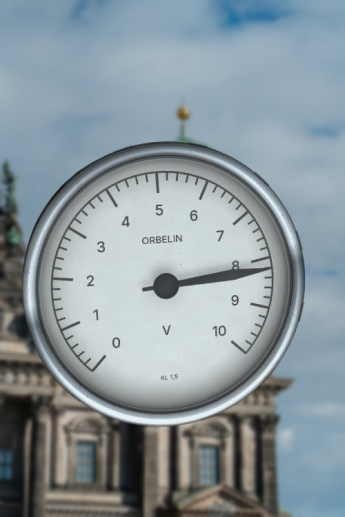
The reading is 8.2
